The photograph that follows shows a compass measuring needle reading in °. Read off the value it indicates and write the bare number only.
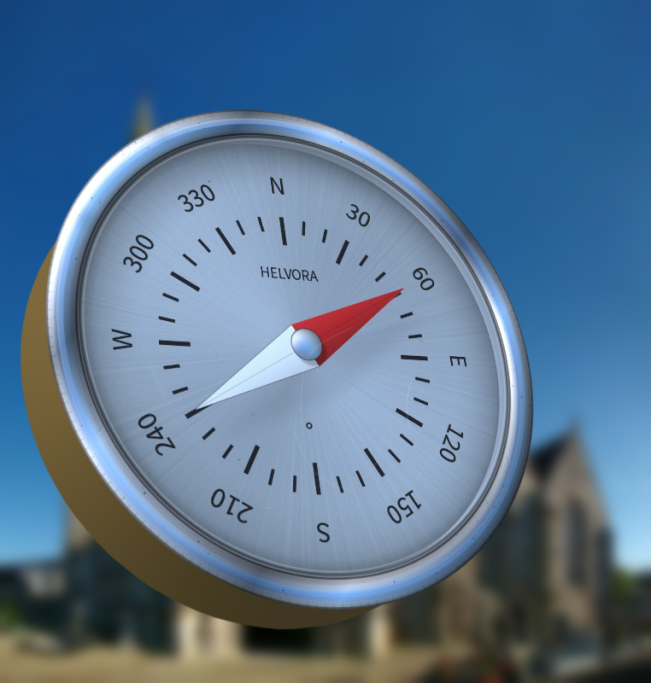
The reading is 60
